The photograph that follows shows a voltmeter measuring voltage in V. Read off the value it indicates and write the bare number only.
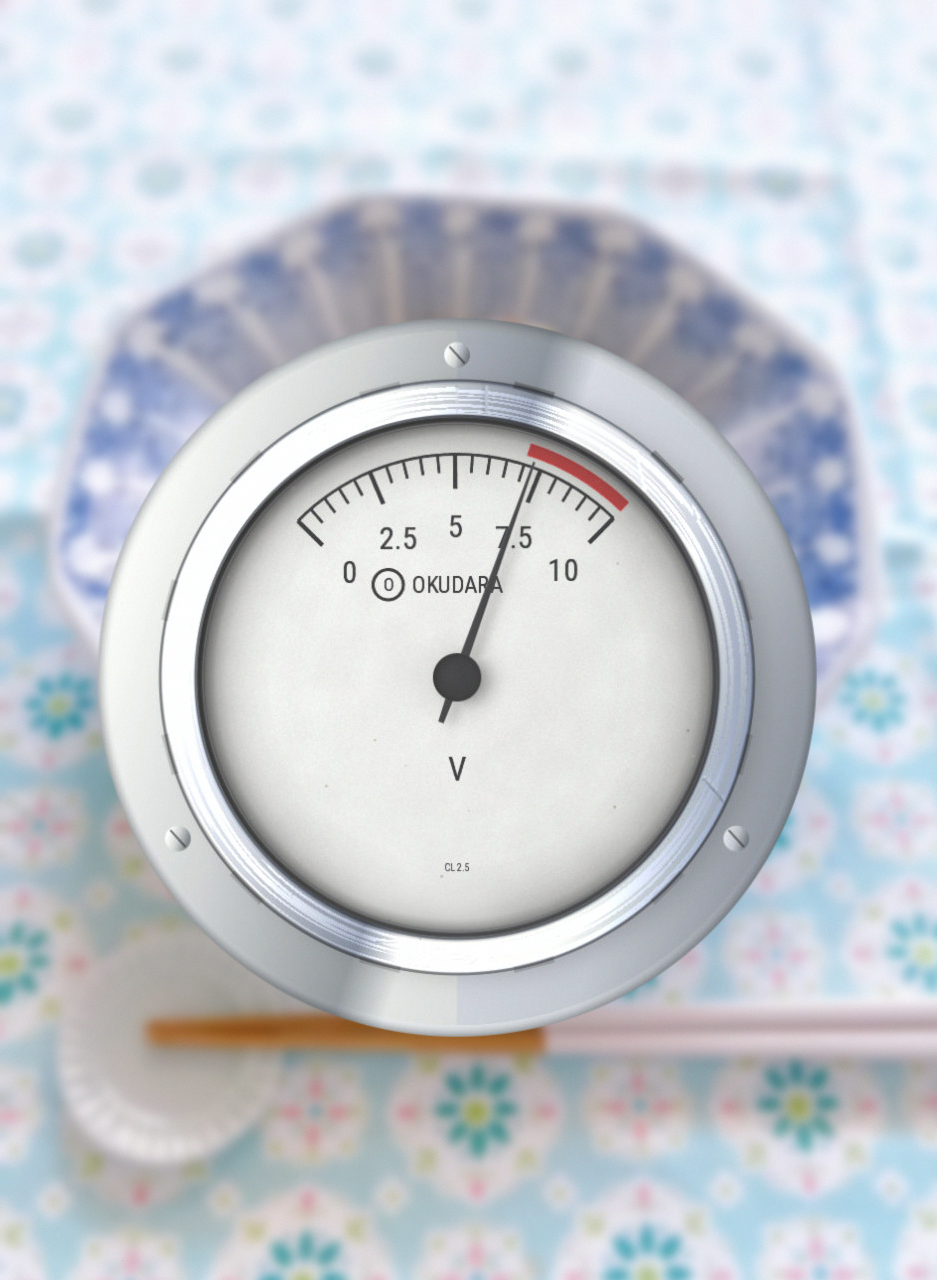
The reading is 7.25
